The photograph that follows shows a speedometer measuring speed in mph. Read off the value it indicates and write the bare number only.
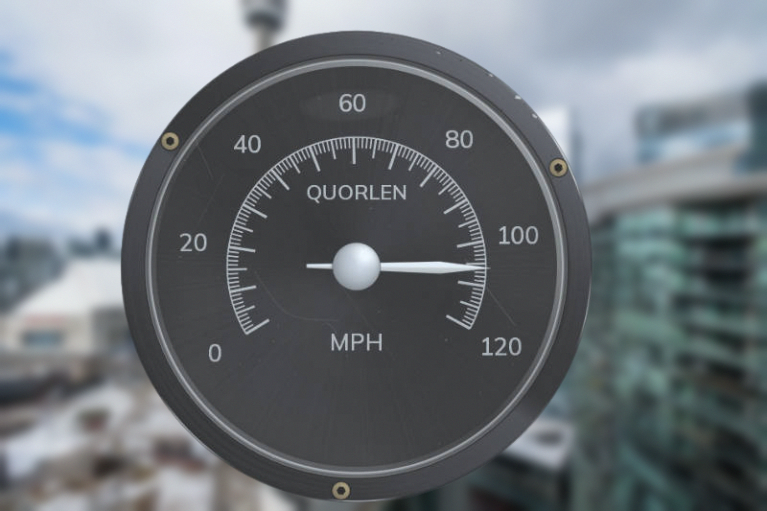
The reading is 106
